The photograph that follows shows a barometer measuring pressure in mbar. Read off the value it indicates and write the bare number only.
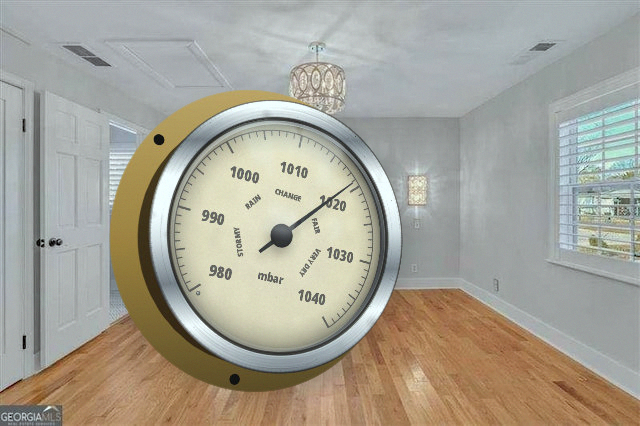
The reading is 1019
